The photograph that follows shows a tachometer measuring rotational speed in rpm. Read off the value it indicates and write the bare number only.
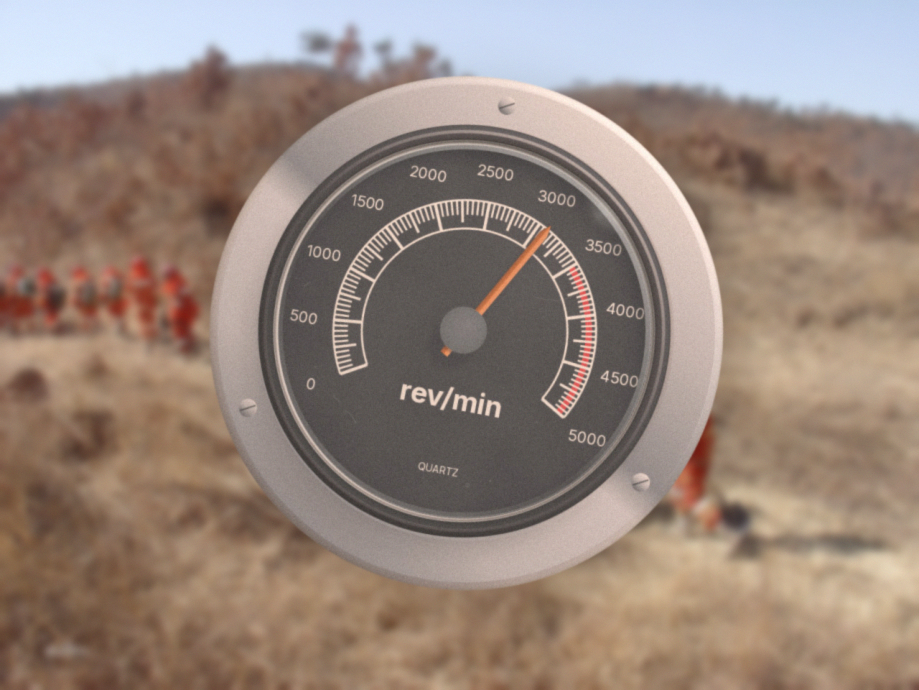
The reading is 3100
